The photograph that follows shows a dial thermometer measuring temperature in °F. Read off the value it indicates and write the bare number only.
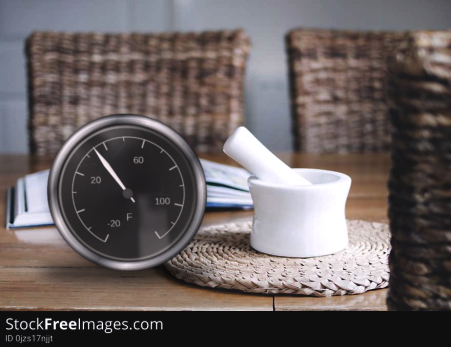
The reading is 35
